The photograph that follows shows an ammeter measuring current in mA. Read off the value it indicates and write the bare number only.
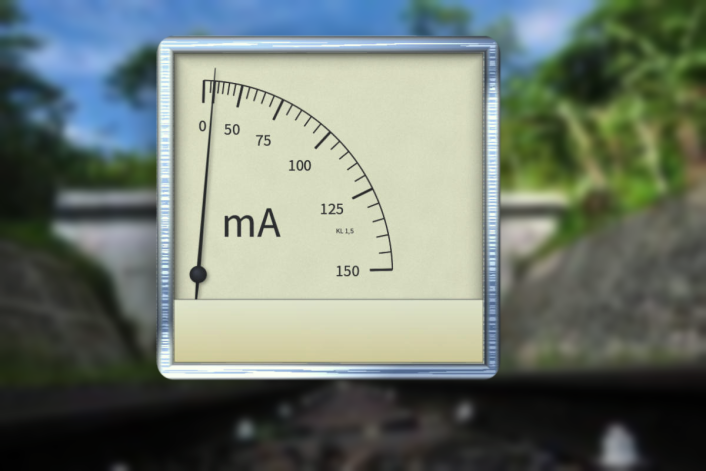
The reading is 25
